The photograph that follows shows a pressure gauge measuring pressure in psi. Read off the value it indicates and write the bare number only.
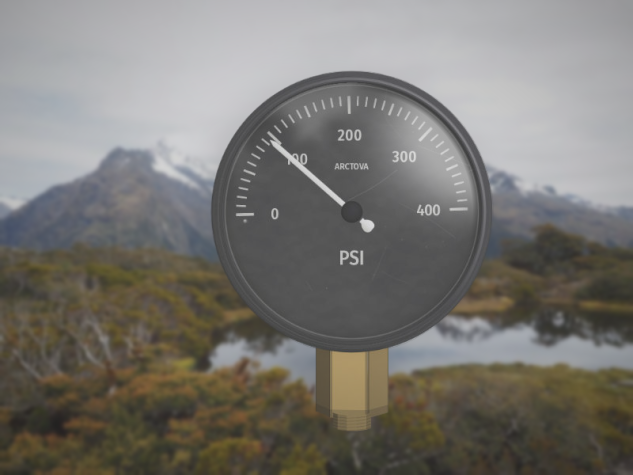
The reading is 95
